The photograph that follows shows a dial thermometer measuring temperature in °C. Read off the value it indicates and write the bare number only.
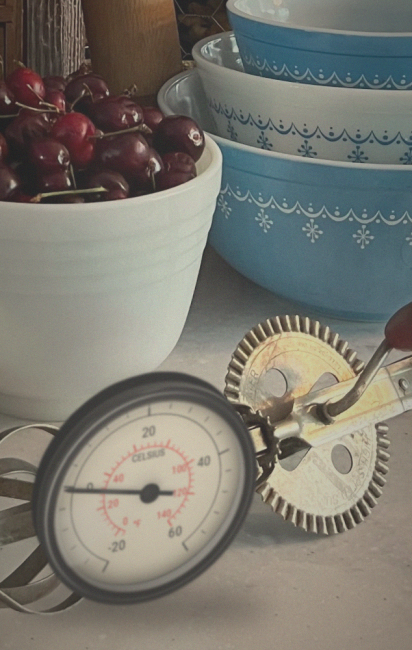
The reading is 0
